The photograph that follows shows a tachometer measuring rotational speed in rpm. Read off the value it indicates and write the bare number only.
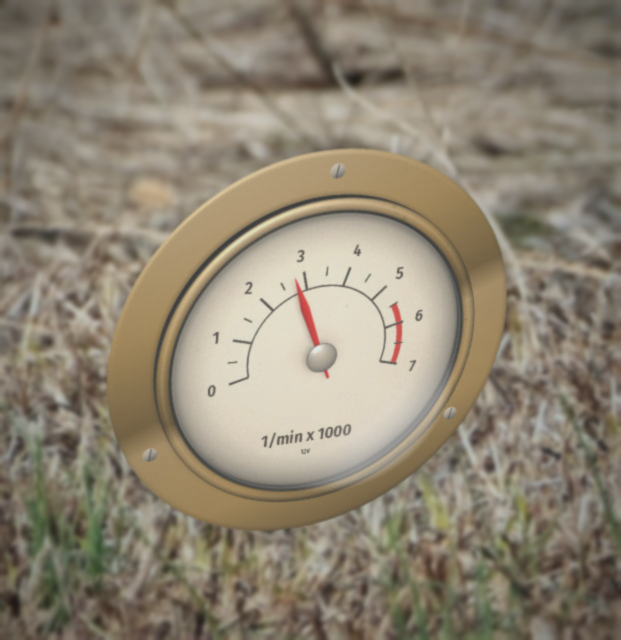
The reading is 2750
